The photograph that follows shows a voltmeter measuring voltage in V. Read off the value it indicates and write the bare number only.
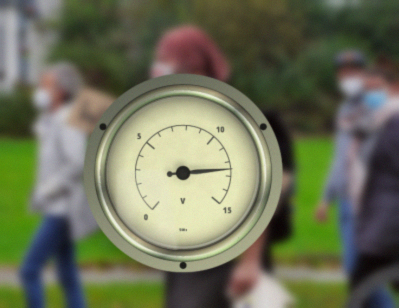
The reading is 12.5
